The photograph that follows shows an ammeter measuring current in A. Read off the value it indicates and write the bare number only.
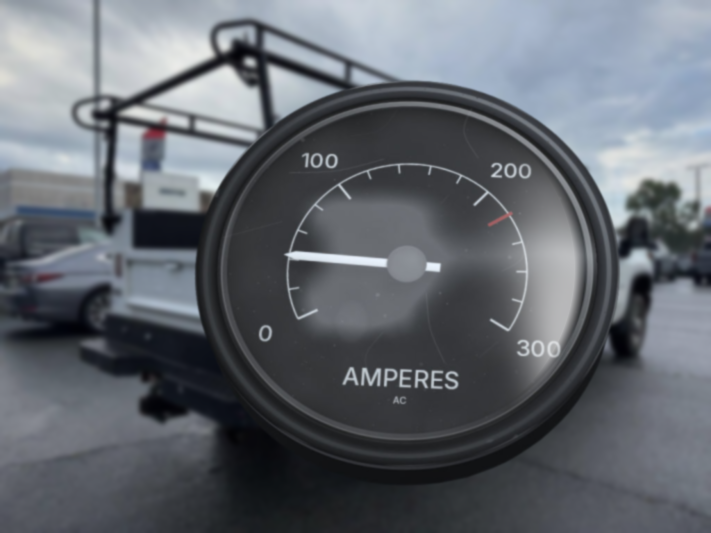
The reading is 40
